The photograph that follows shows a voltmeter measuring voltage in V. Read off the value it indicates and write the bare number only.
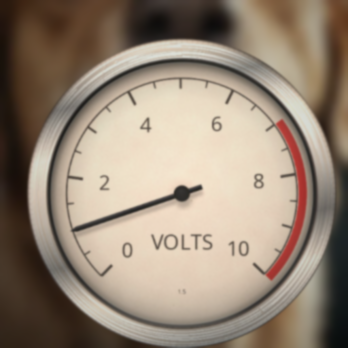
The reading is 1
